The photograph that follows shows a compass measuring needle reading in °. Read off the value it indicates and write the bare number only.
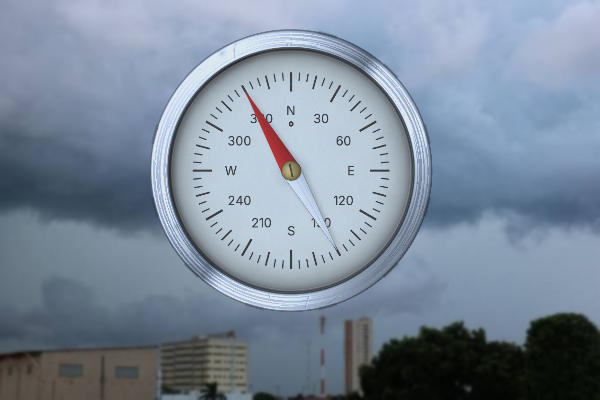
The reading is 330
